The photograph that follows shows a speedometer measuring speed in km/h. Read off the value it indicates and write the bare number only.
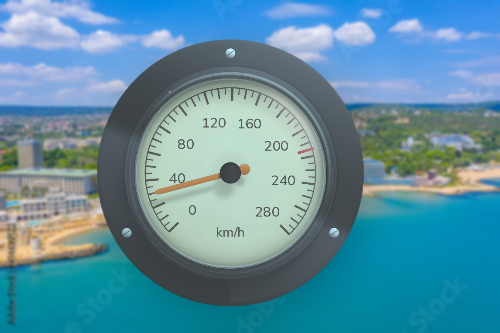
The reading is 30
